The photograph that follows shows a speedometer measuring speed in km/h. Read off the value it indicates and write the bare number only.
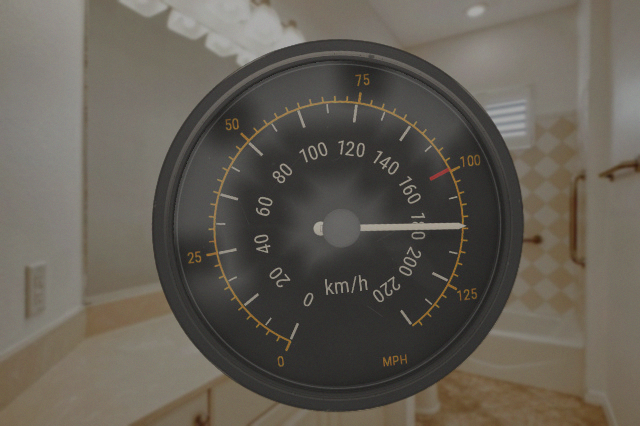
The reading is 180
